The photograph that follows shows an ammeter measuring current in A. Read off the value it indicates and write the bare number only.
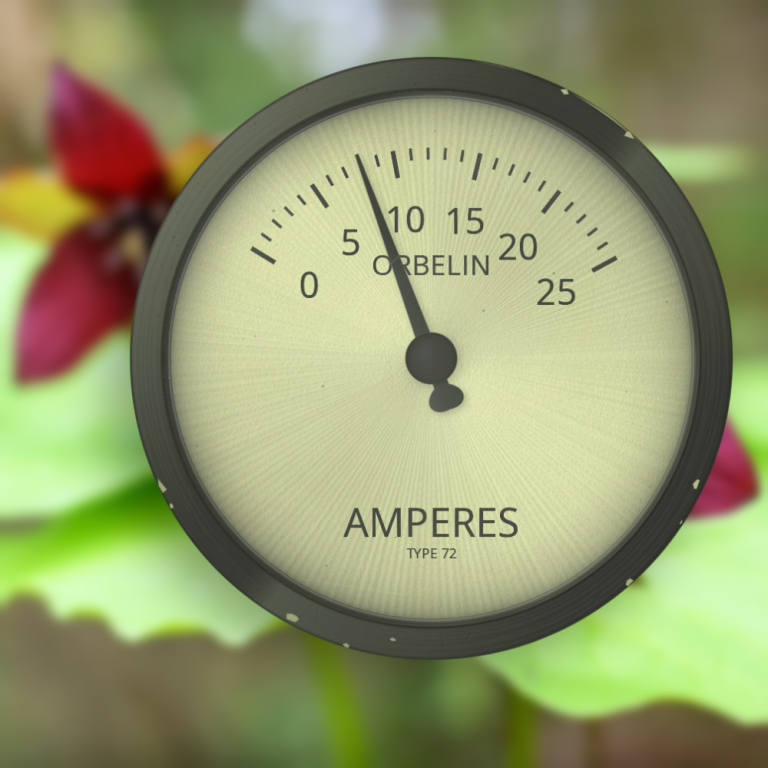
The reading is 8
